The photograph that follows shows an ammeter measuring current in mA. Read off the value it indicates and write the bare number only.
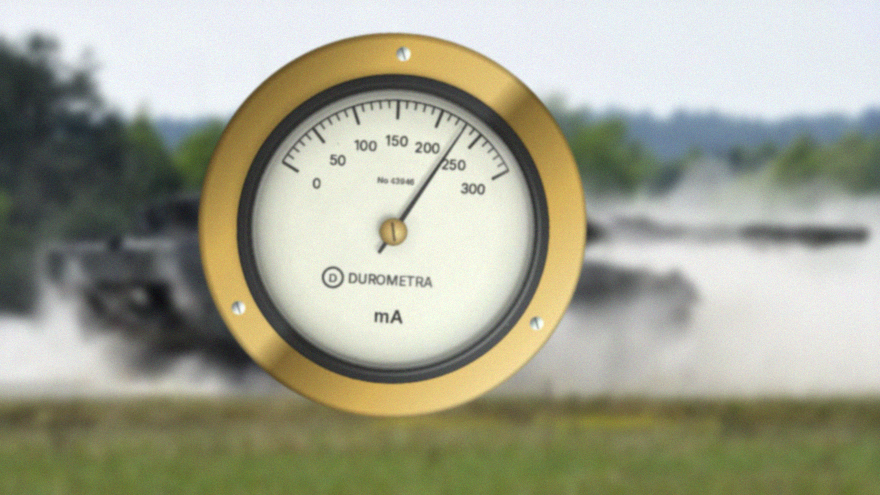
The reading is 230
